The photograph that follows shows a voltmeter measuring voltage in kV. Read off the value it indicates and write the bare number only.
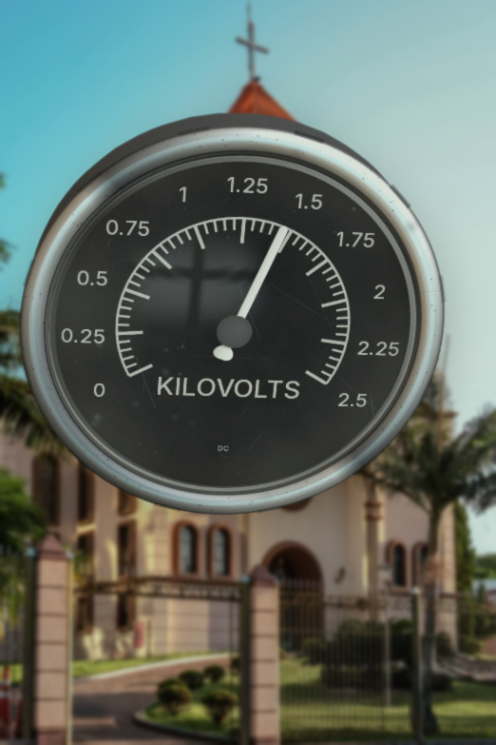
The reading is 1.45
